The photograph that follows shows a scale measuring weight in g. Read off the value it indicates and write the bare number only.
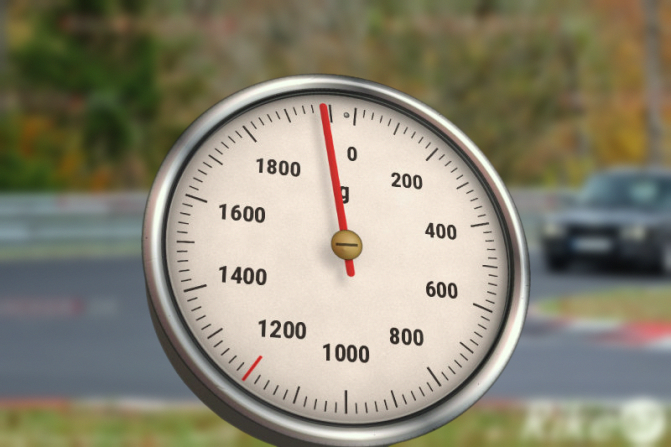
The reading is 1980
